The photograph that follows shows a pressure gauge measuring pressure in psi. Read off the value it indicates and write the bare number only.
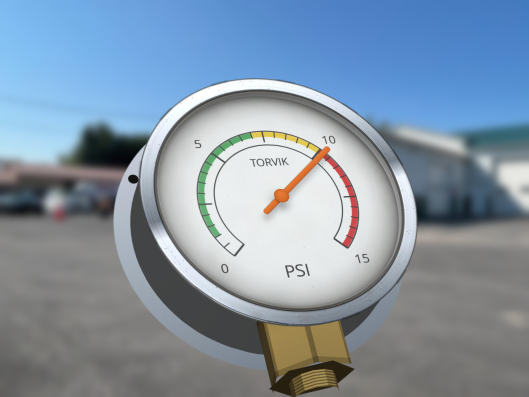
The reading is 10.25
